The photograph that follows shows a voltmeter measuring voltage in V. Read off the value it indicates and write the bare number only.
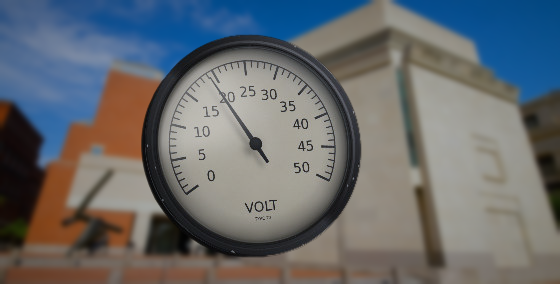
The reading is 19
